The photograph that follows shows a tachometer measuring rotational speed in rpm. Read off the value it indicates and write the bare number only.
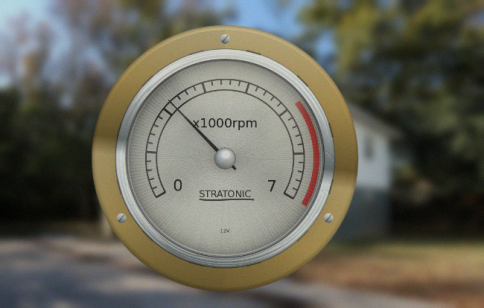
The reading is 2200
